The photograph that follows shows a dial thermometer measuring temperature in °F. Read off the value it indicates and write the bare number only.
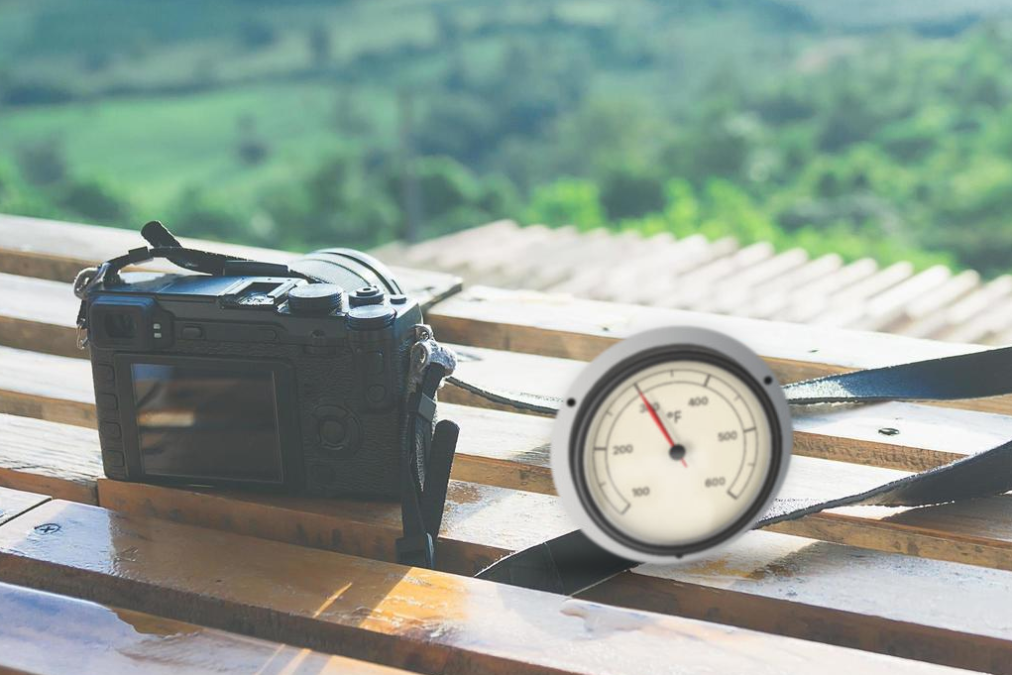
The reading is 300
